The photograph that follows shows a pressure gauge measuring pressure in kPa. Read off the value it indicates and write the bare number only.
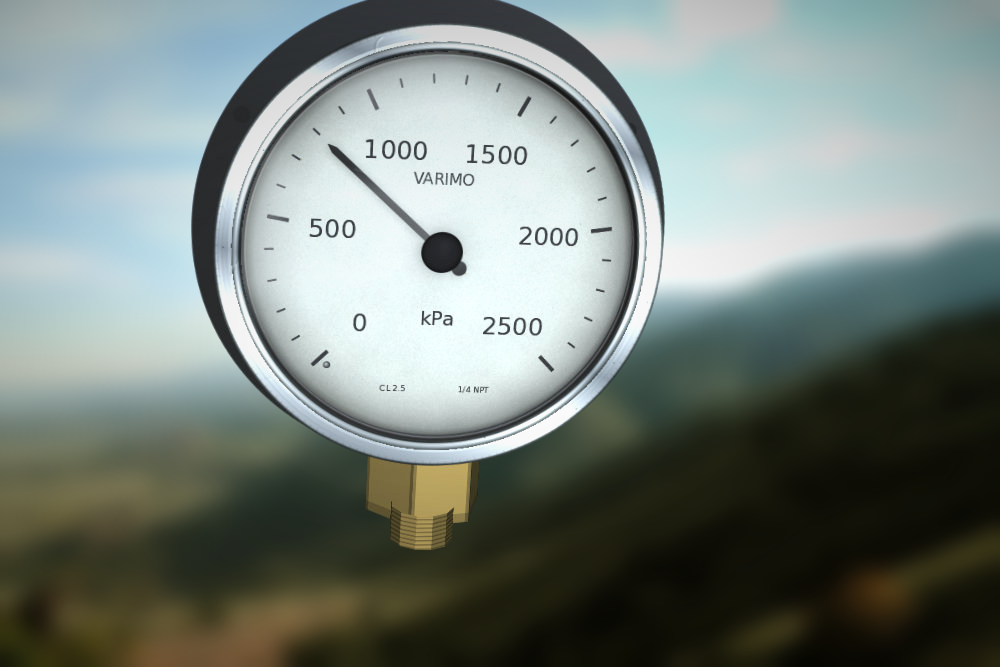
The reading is 800
